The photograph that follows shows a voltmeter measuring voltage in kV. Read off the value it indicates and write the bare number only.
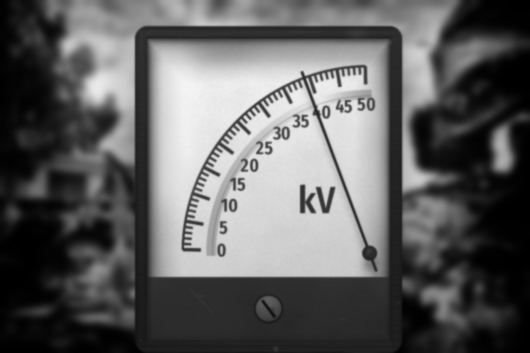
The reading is 39
